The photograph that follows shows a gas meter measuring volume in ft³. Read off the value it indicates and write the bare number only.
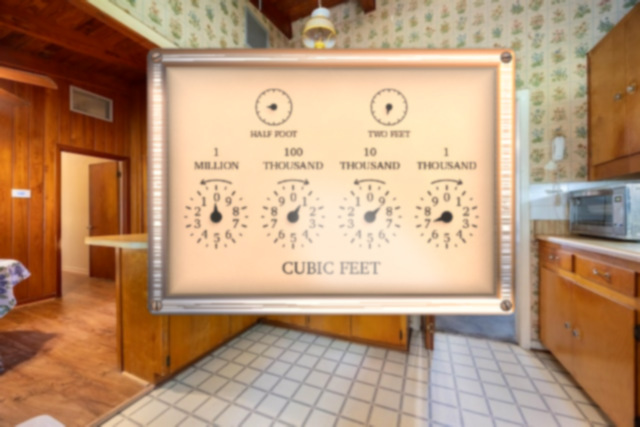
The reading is 8700
